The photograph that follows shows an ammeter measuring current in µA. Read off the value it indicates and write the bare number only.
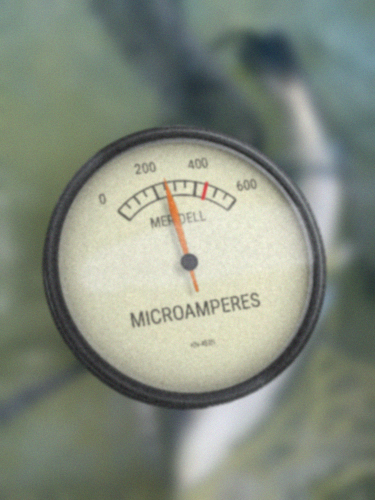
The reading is 250
